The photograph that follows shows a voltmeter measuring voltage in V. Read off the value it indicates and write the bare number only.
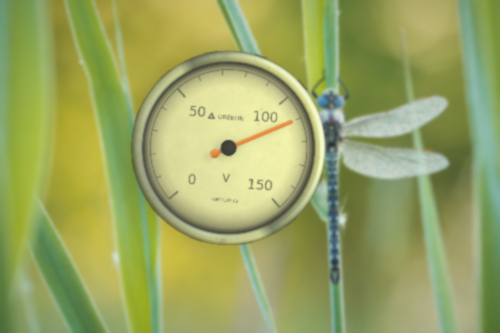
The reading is 110
